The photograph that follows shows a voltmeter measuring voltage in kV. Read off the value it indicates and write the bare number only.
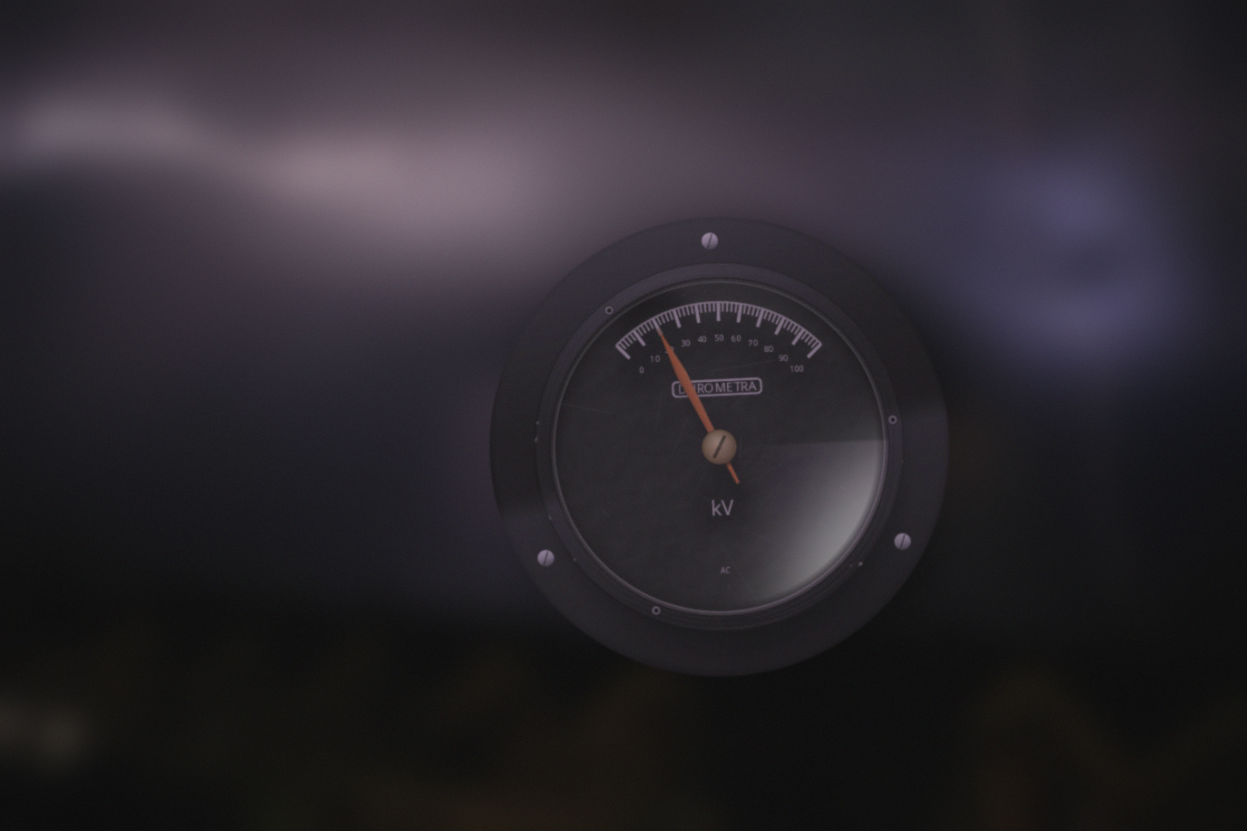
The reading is 20
